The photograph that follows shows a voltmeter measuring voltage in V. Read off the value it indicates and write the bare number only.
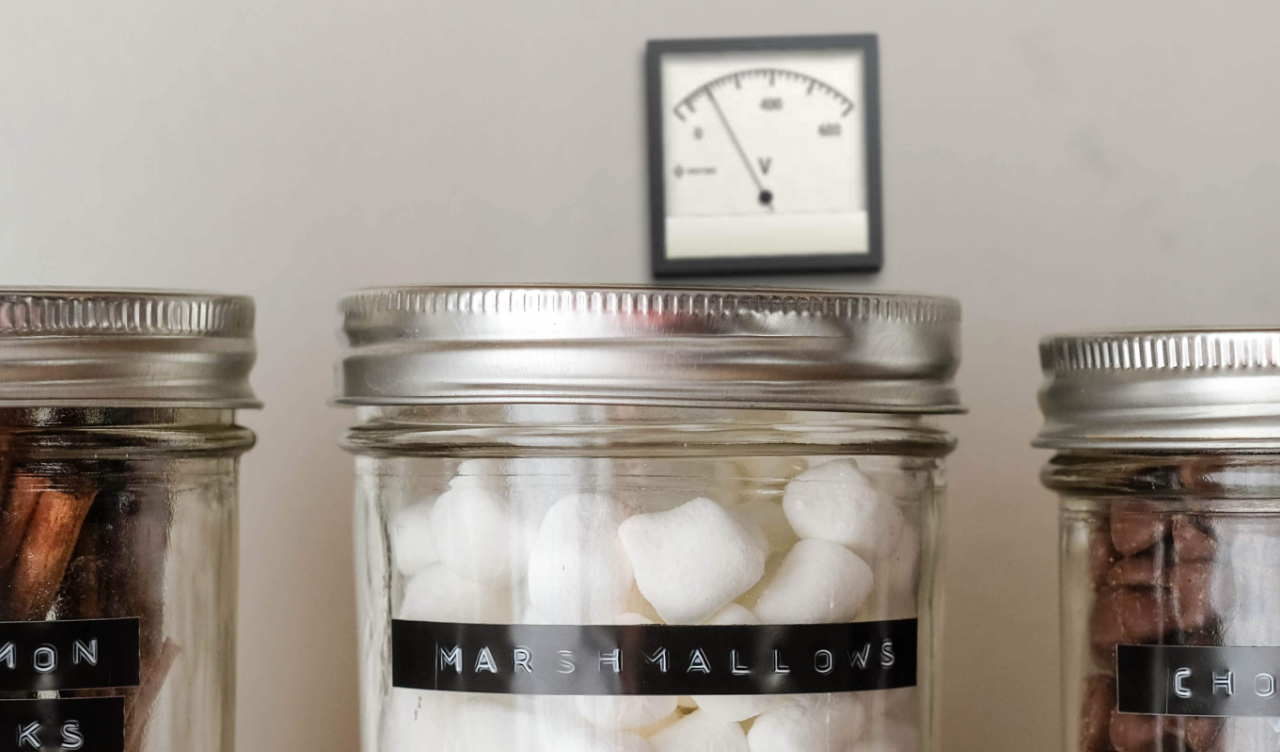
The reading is 200
